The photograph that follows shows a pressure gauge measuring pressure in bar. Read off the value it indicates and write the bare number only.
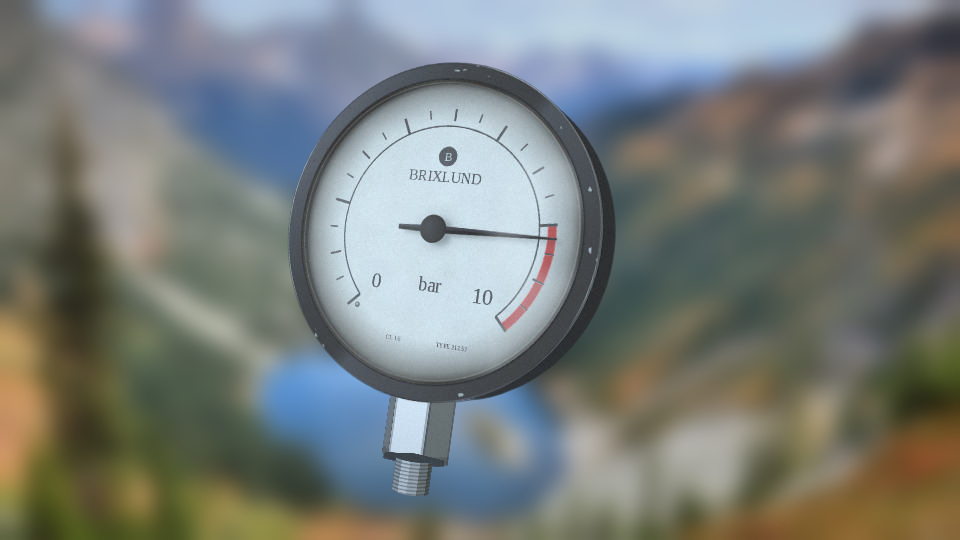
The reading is 8.25
